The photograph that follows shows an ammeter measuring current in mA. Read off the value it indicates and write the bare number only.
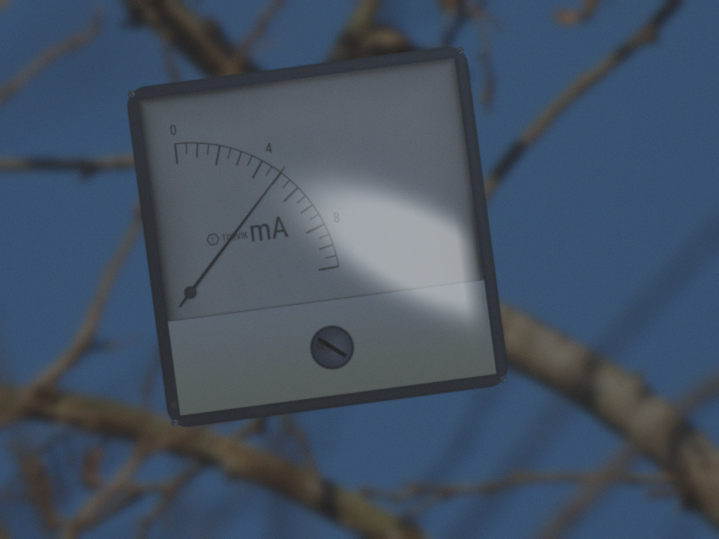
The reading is 5
